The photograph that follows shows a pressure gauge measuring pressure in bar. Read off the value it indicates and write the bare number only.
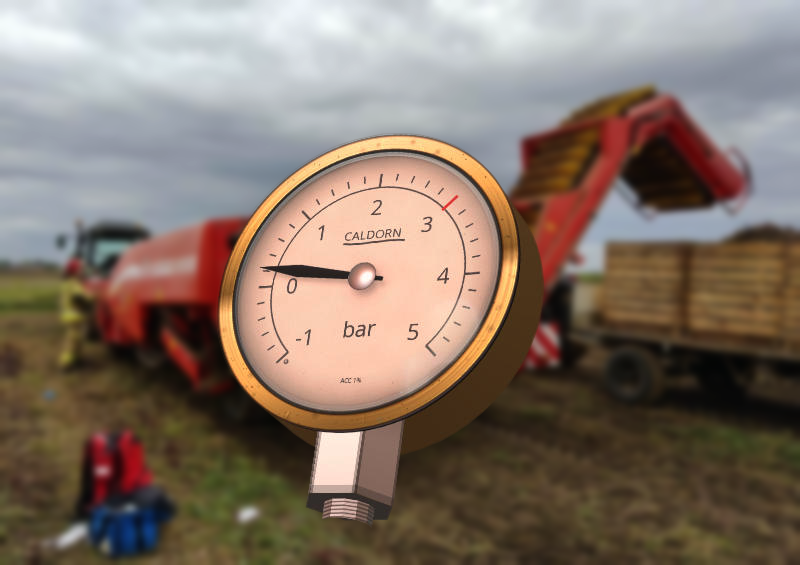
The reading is 0.2
